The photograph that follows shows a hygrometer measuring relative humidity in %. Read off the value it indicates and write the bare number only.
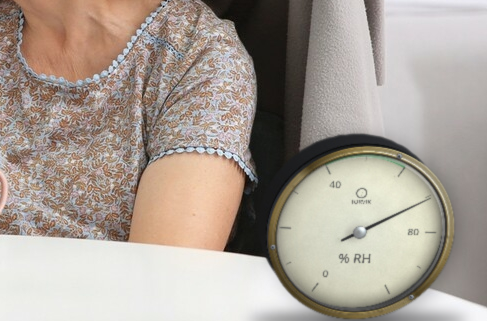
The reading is 70
